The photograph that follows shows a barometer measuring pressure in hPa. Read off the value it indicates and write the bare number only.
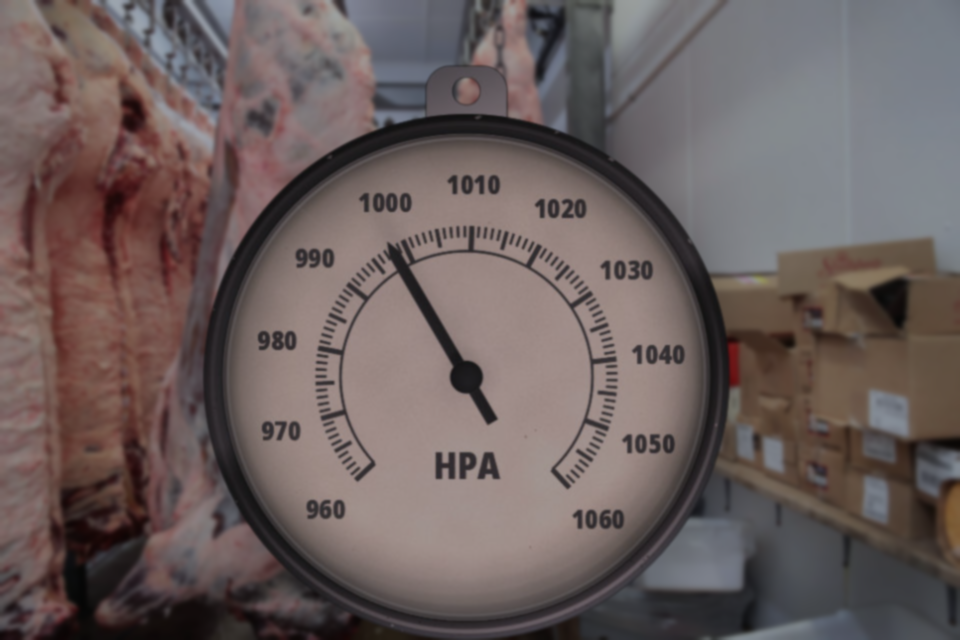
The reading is 998
